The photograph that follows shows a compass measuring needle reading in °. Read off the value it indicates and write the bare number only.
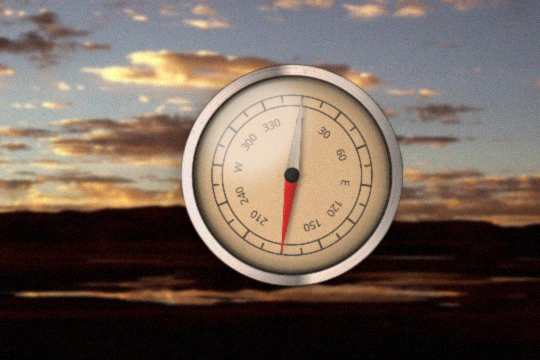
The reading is 180
